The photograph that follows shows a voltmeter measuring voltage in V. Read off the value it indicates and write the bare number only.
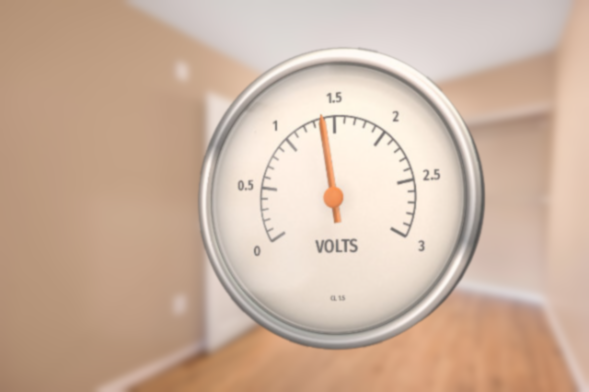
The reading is 1.4
